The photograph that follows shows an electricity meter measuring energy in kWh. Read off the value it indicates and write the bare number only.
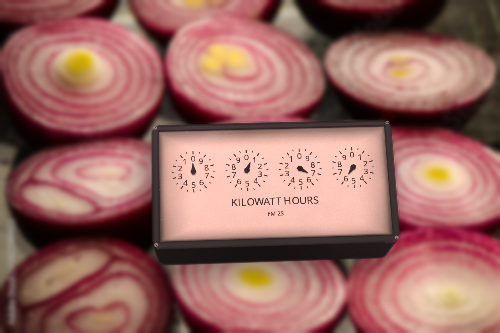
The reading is 66
